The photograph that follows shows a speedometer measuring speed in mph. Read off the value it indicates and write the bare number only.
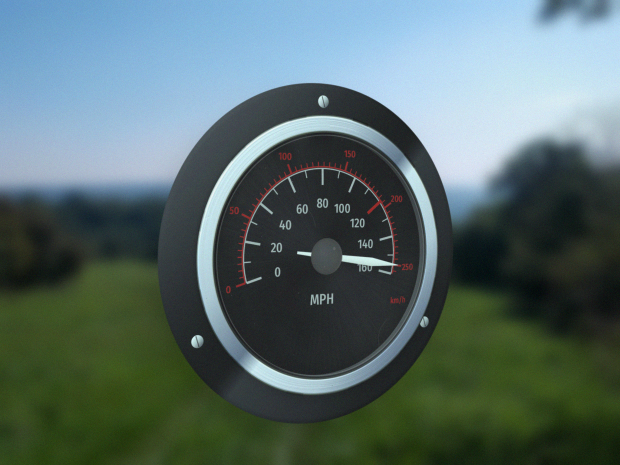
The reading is 155
